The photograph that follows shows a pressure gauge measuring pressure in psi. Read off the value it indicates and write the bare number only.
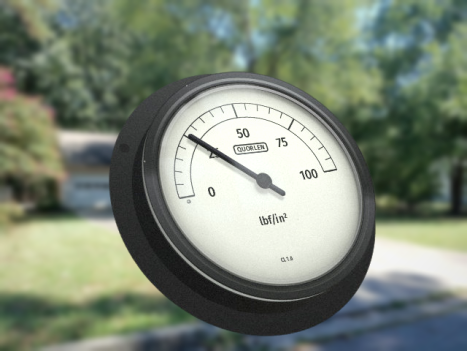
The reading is 25
